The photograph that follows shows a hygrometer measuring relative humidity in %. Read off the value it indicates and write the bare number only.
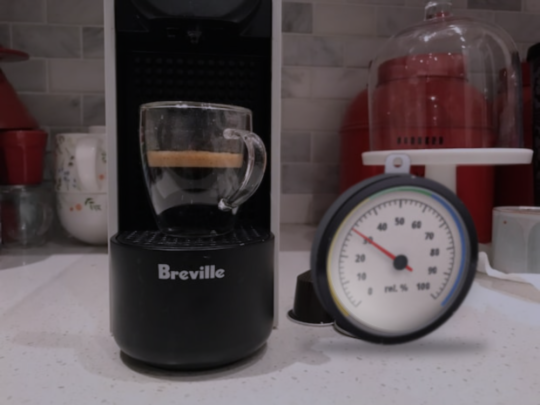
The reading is 30
